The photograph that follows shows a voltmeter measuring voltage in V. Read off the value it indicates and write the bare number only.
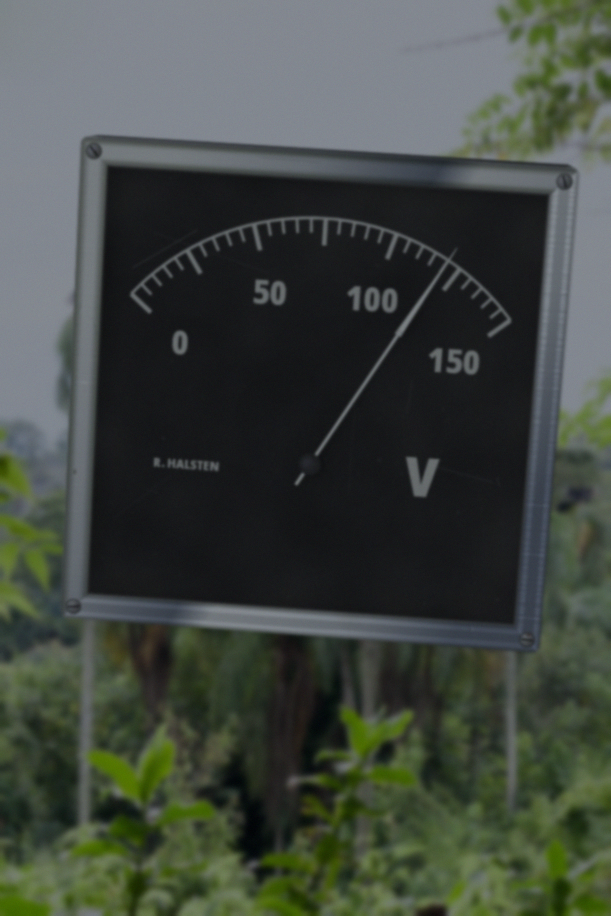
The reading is 120
